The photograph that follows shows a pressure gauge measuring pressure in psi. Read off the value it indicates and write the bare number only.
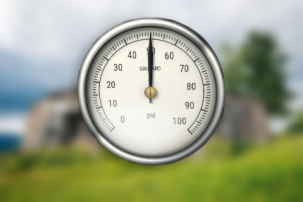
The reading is 50
